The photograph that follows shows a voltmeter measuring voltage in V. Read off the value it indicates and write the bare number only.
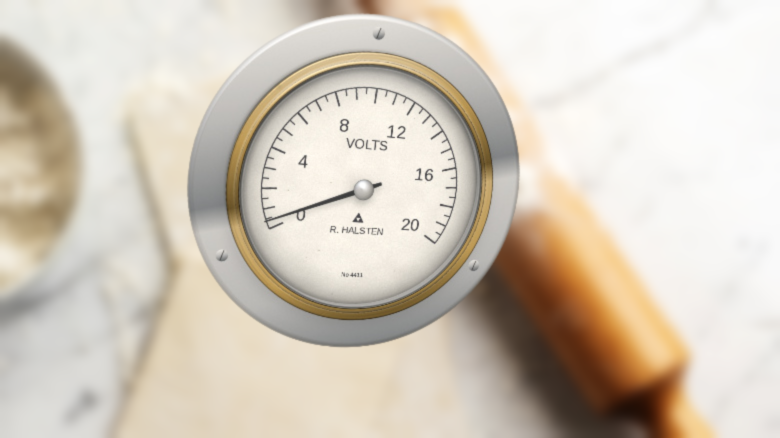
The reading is 0.5
